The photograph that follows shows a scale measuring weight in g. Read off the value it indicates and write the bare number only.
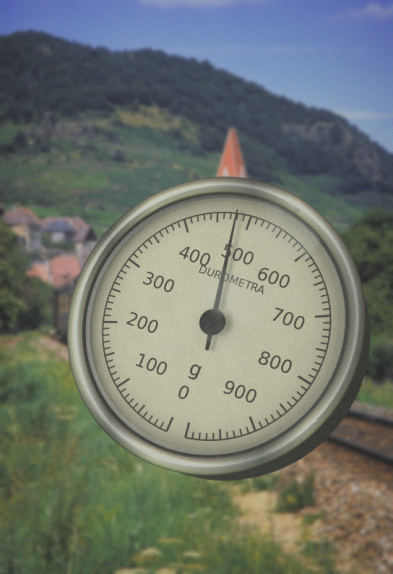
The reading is 480
